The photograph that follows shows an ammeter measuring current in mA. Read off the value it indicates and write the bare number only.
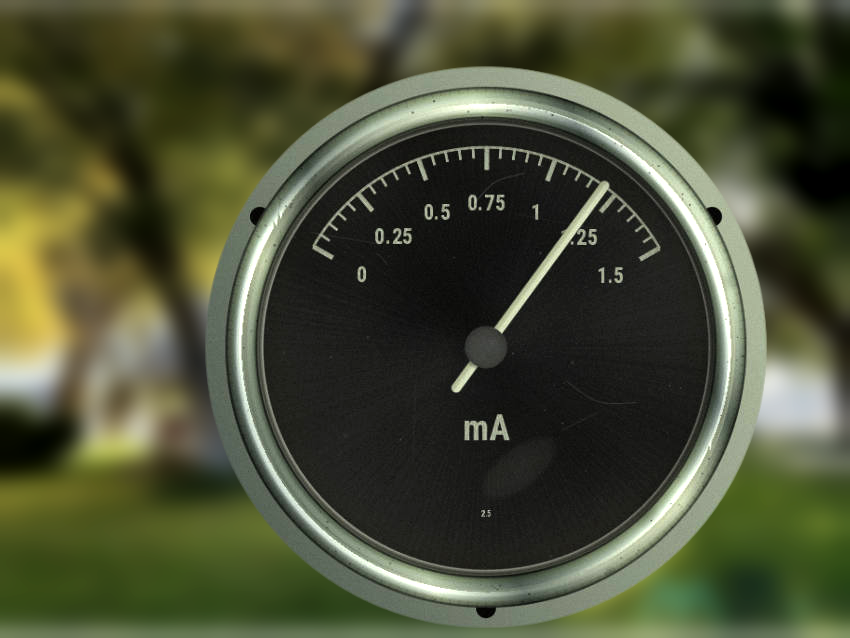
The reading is 1.2
